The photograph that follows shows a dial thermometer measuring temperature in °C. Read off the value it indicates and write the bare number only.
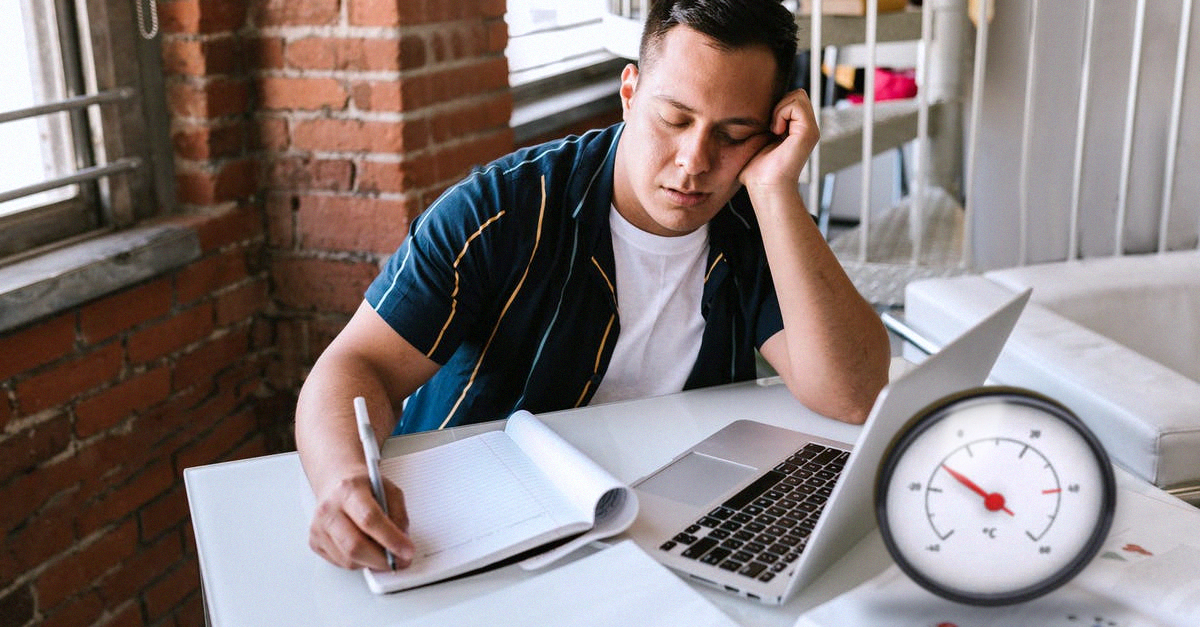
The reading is -10
